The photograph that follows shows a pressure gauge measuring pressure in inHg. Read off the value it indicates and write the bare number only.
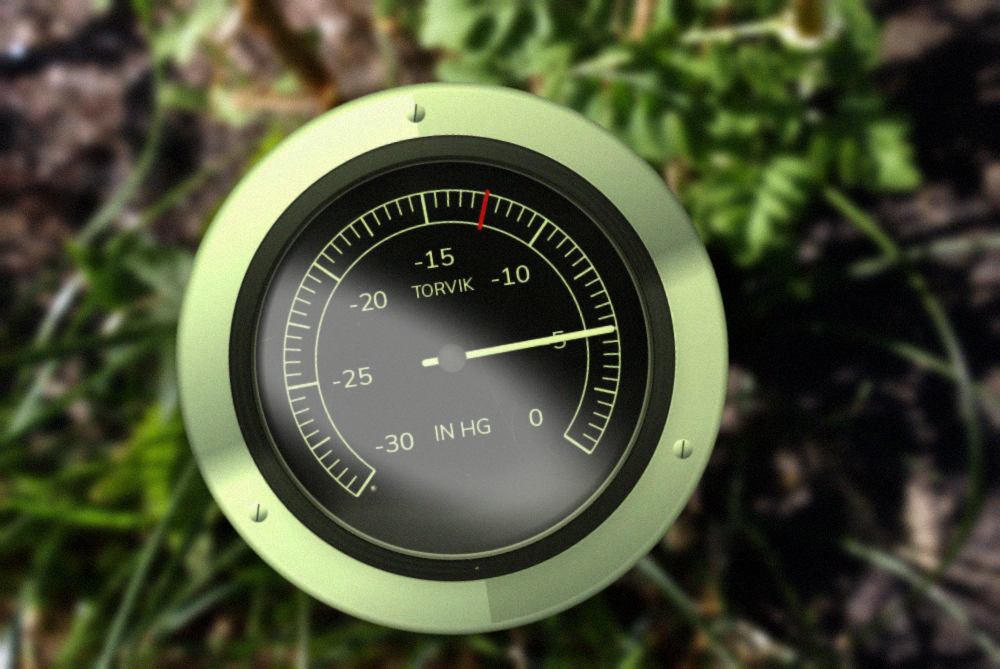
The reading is -5
